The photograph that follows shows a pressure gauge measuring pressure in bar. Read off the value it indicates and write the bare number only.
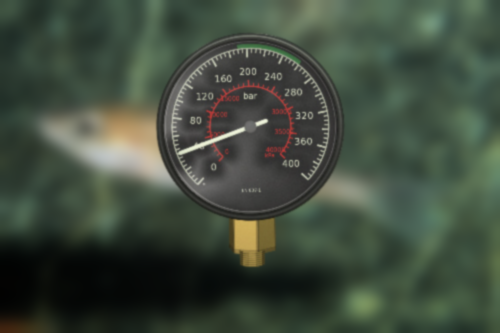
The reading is 40
